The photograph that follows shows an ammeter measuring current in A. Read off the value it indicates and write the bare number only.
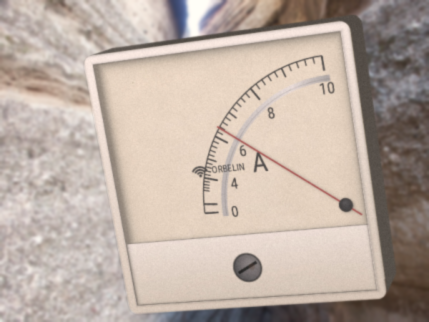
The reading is 6.4
